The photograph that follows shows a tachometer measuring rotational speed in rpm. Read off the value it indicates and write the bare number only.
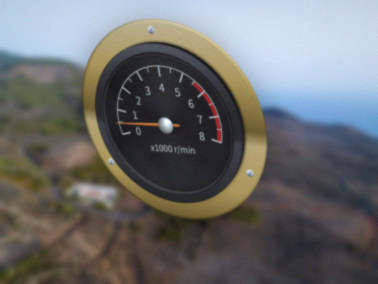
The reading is 500
